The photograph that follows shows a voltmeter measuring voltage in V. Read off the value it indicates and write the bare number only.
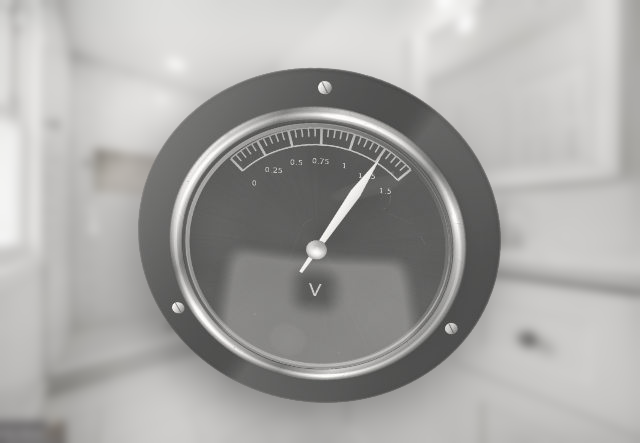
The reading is 1.25
